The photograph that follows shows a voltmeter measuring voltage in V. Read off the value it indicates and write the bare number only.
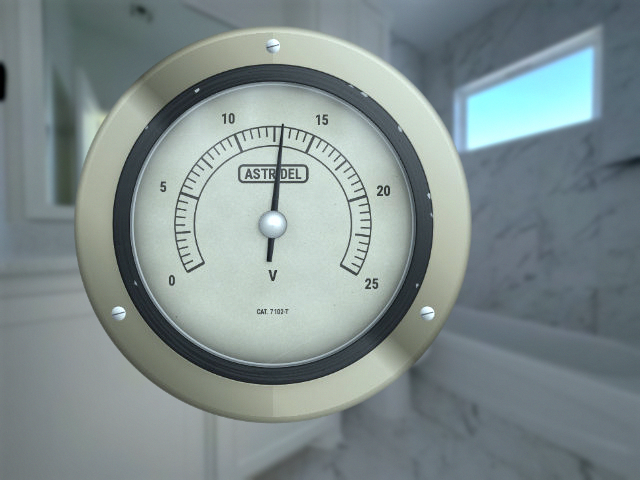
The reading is 13
